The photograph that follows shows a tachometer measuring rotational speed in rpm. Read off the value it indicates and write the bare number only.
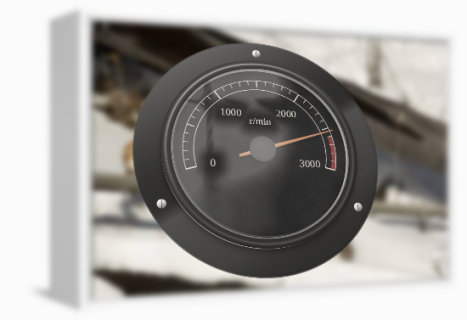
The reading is 2550
